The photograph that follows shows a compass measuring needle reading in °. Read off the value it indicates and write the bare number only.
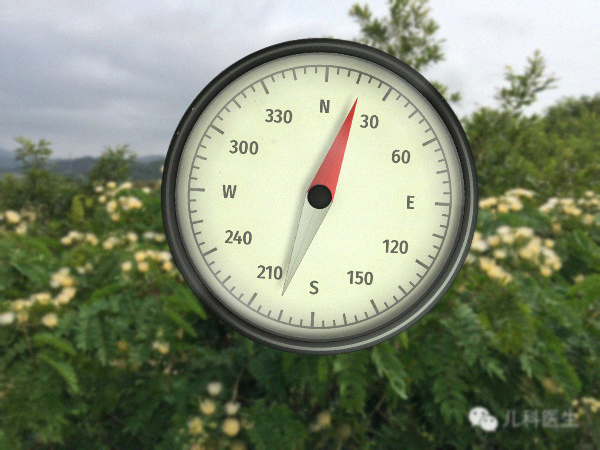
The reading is 17.5
